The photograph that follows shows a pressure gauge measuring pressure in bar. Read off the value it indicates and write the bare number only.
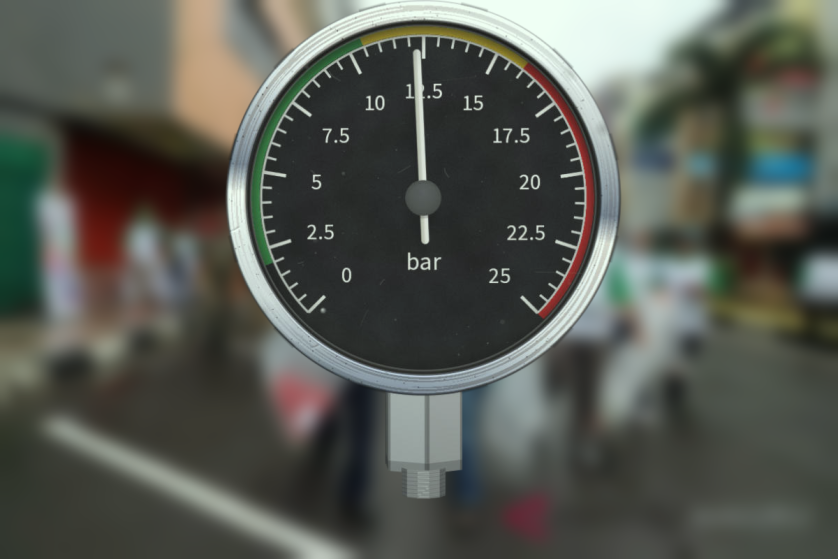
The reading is 12.25
